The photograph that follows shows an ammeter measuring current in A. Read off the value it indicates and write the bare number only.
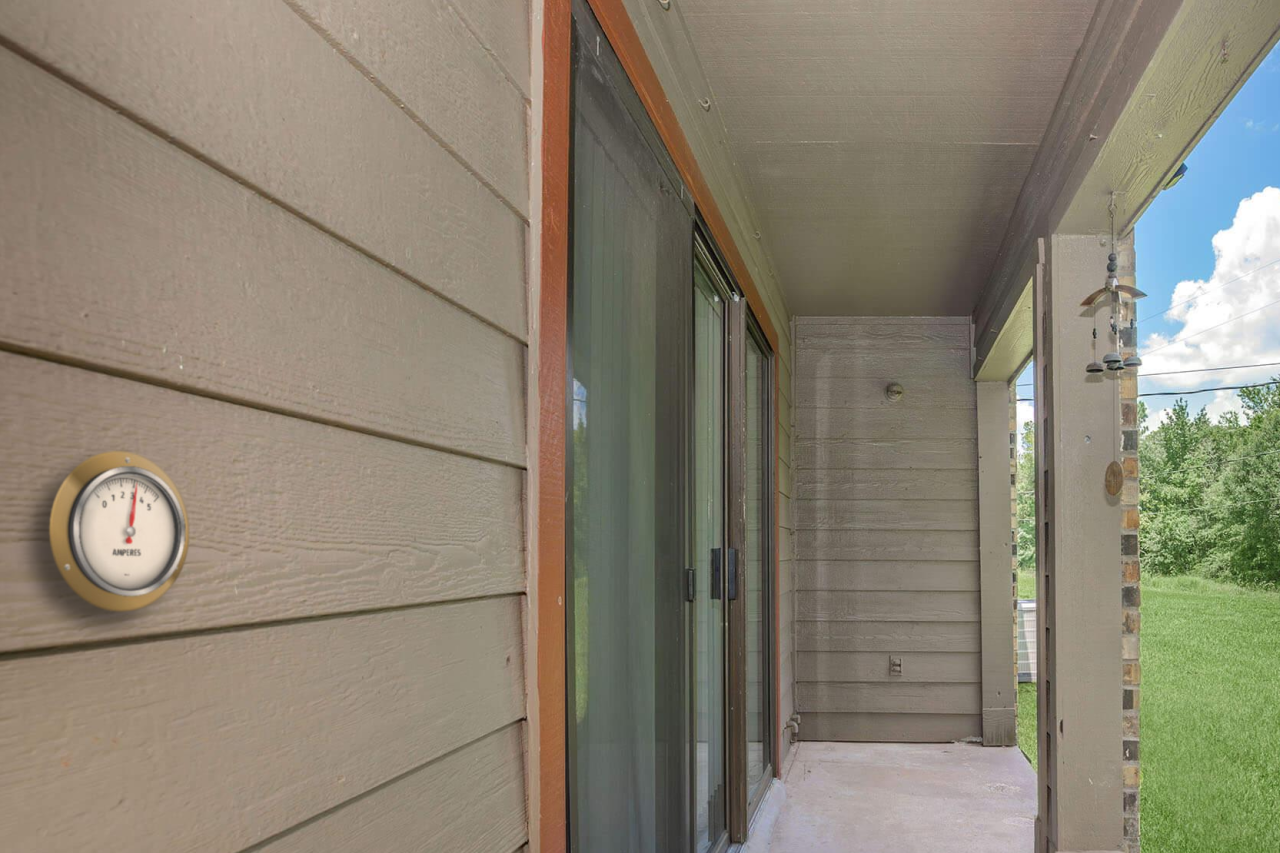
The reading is 3
